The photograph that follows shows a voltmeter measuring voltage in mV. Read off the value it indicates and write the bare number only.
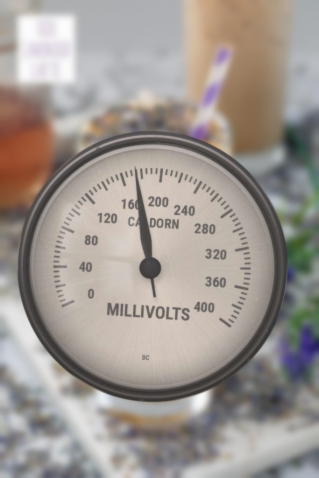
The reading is 175
